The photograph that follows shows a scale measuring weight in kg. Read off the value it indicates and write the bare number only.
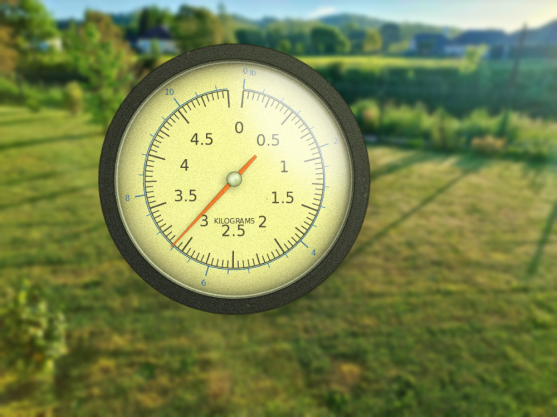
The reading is 3.1
